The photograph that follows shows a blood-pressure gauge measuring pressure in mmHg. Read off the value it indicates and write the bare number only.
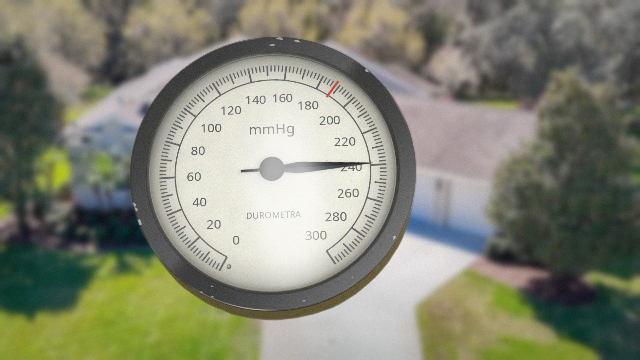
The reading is 240
